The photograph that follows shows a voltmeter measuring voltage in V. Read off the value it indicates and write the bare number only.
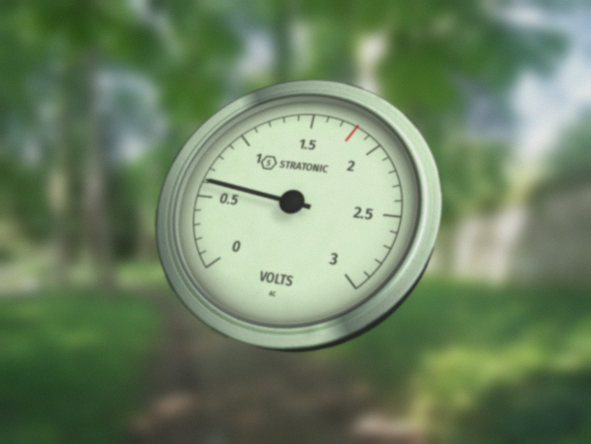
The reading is 0.6
